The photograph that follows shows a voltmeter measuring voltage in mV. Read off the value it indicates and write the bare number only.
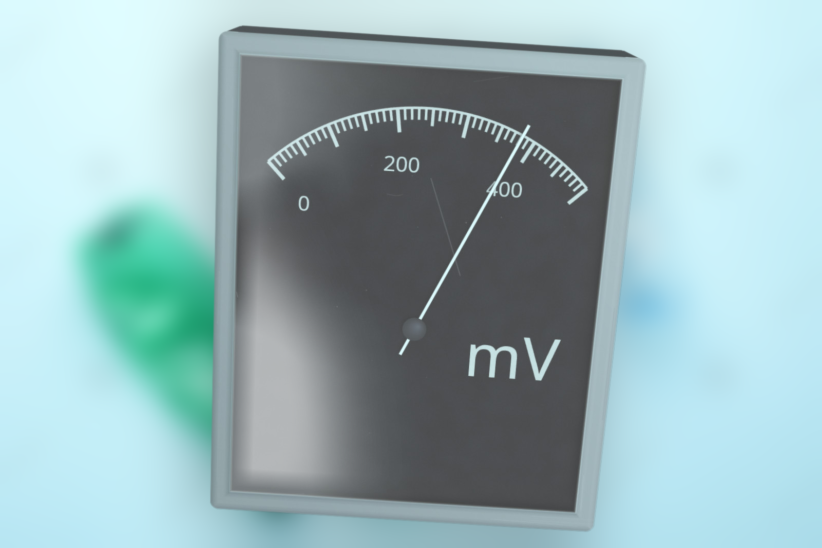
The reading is 380
